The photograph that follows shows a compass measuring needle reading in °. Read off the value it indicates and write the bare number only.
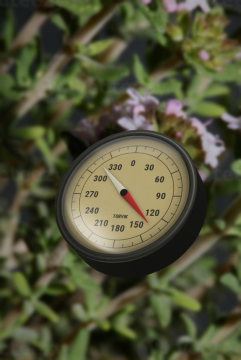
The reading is 135
